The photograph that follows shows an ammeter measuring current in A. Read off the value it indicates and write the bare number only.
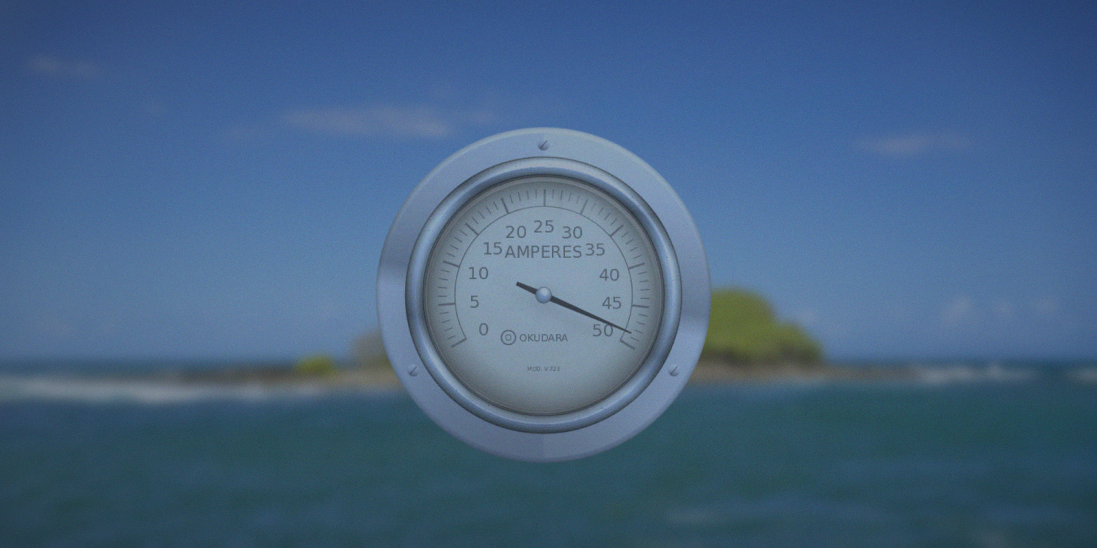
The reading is 48.5
